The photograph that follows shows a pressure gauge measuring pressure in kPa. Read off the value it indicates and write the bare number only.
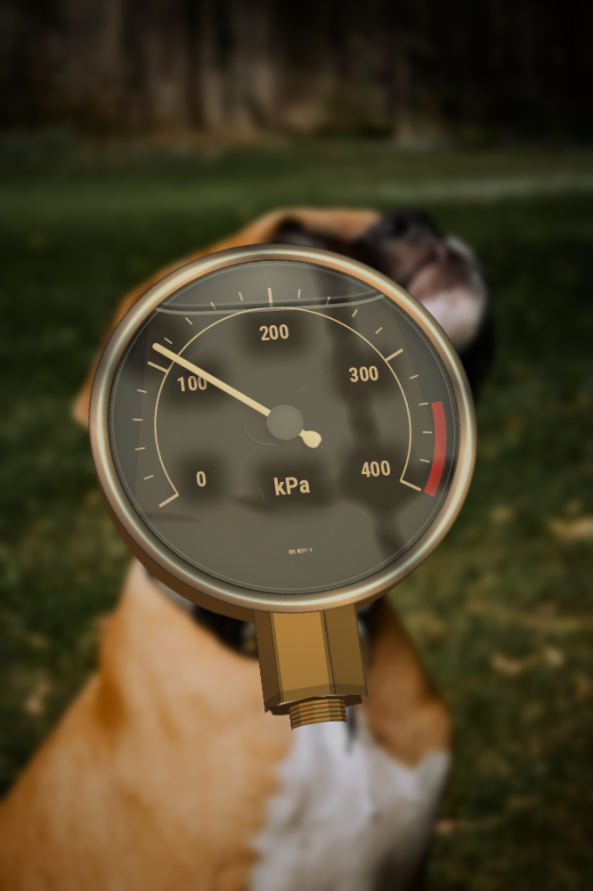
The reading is 110
